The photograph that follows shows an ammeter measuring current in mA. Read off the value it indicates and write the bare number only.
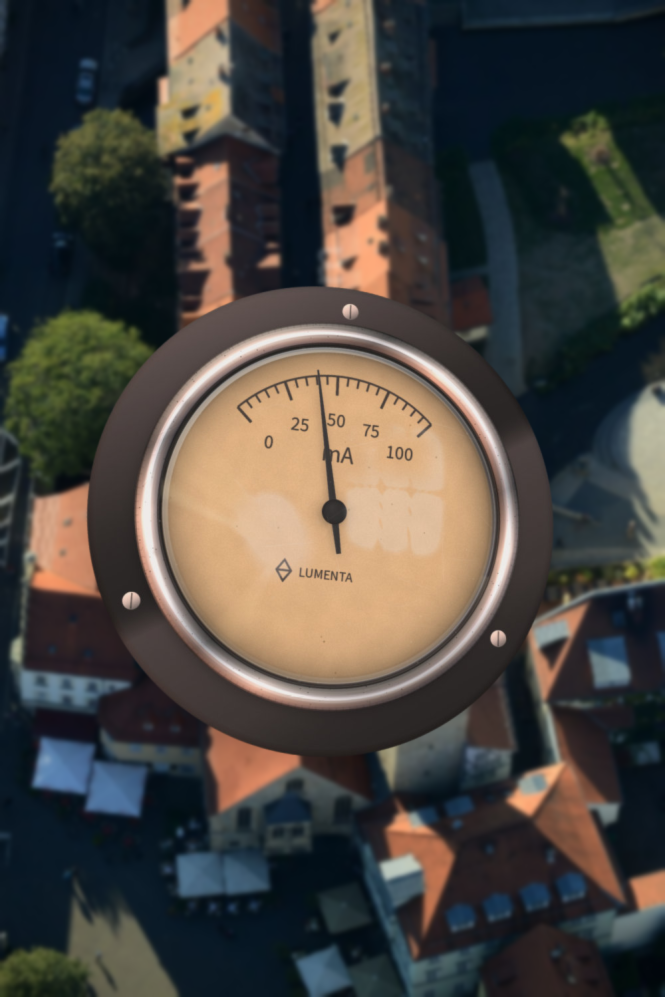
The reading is 40
